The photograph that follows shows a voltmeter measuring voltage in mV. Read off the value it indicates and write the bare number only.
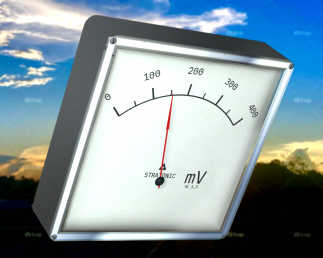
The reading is 150
